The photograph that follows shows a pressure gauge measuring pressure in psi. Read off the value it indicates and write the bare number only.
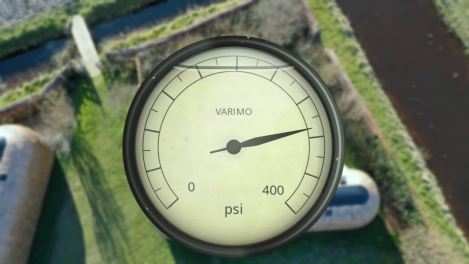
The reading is 310
